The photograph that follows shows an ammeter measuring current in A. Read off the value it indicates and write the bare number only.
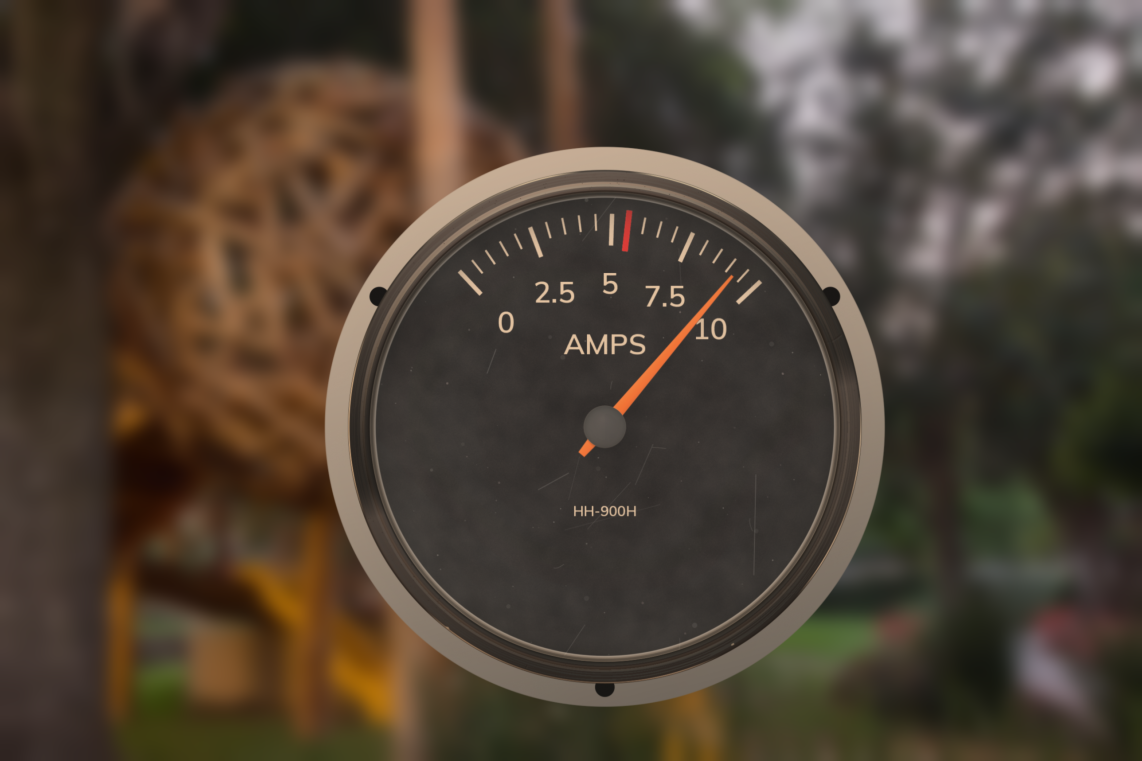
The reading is 9.25
